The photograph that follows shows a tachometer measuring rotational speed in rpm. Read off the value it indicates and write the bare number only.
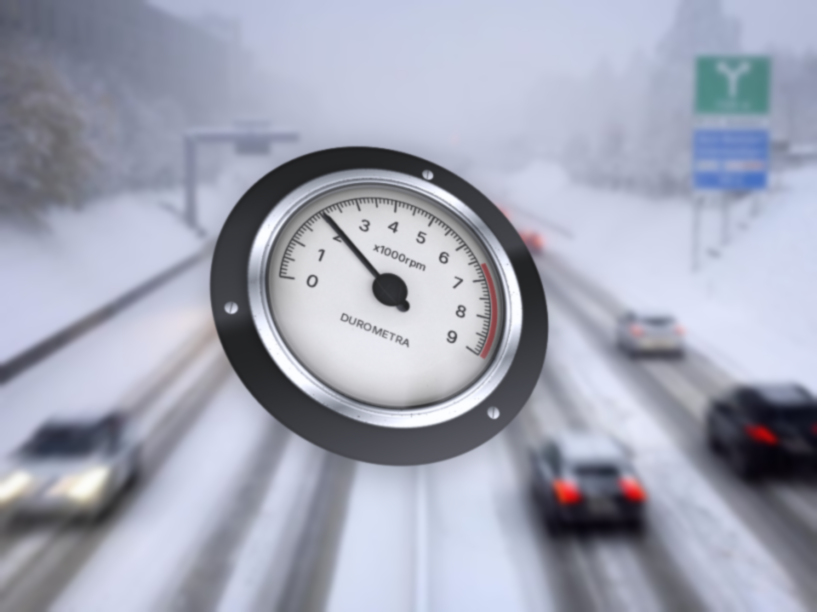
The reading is 2000
